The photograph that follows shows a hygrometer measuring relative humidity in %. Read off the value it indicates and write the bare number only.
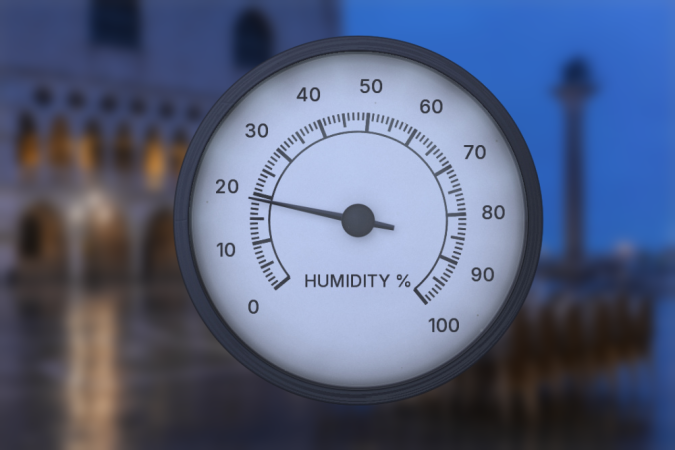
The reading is 19
